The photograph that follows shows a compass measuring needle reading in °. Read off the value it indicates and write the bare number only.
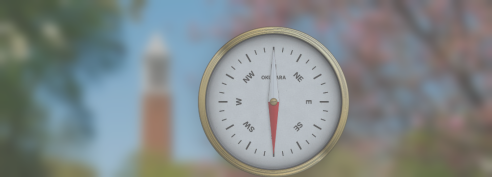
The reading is 180
